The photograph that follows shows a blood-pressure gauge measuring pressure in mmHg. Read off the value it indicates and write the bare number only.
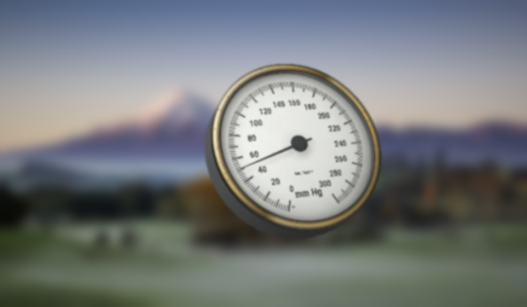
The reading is 50
